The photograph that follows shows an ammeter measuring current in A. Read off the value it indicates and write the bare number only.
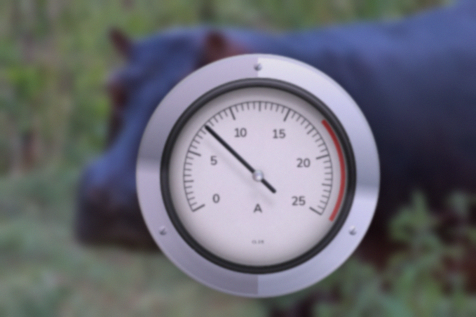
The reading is 7.5
